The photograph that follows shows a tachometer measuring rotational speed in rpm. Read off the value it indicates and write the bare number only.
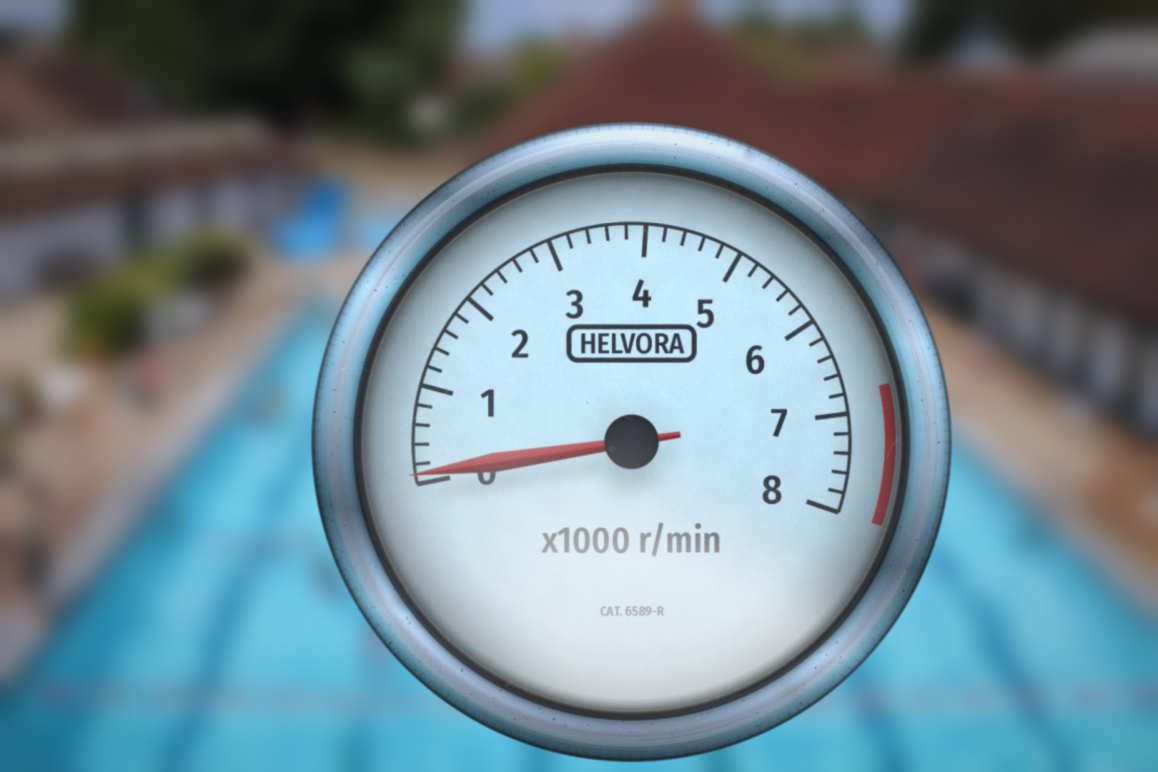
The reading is 100
